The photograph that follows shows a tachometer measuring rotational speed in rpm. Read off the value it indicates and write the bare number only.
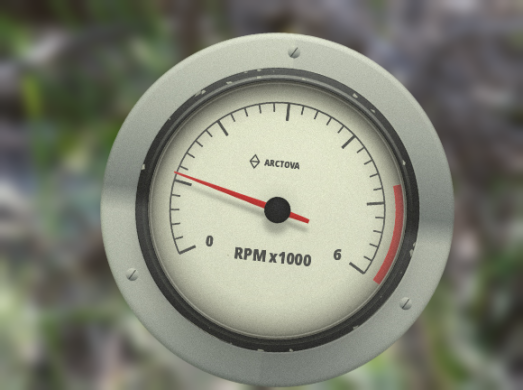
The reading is 1100
